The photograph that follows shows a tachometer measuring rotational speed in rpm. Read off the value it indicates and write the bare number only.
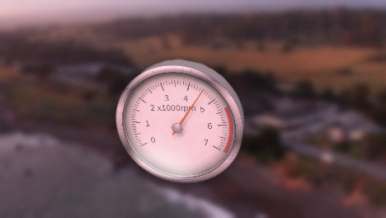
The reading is 4500
